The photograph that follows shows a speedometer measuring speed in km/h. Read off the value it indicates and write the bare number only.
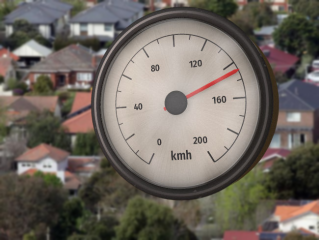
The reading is 145
